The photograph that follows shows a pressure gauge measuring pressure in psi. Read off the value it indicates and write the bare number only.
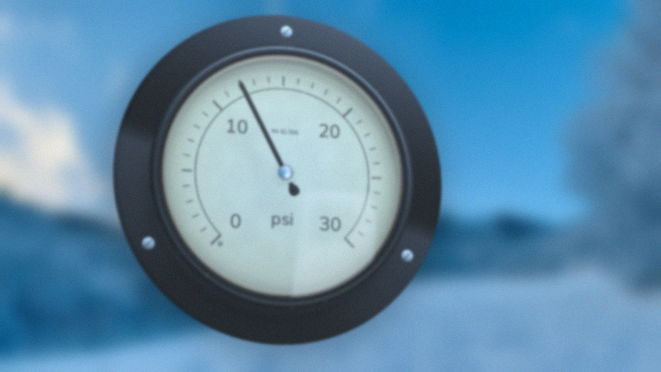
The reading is 12
